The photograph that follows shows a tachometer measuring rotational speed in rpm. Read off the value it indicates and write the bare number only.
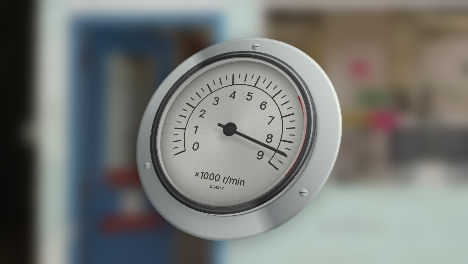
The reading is 8500
